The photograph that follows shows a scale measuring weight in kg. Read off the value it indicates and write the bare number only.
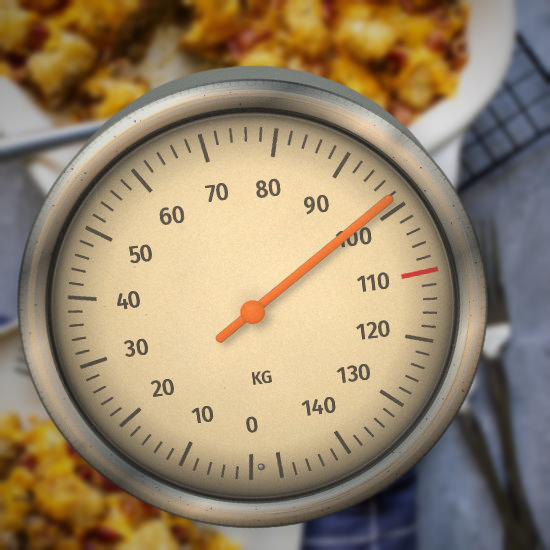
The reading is 98
